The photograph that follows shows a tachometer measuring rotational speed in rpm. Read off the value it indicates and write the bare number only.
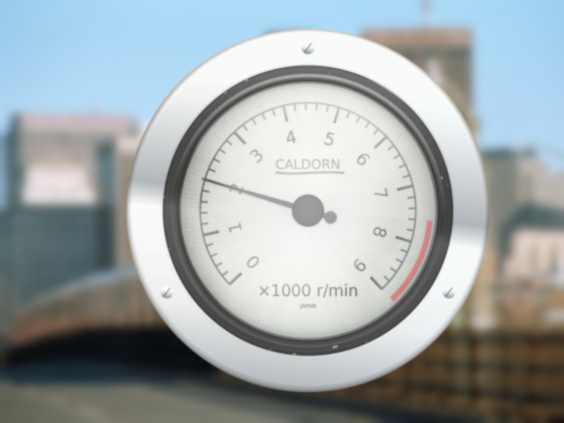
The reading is 2000
